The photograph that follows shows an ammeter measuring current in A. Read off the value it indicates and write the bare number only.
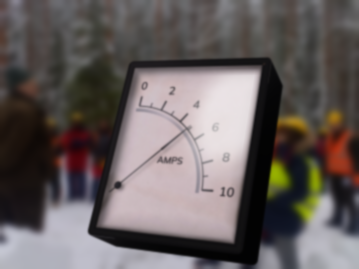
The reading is 5
